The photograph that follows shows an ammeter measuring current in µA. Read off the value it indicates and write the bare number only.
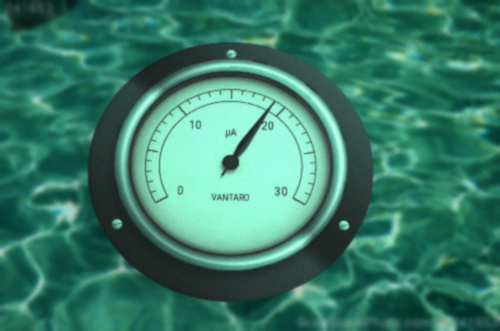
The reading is 19
